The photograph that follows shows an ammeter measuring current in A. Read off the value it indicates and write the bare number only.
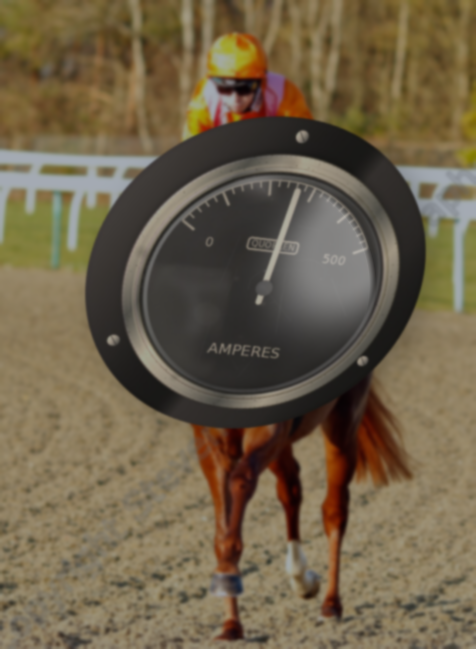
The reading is 260
